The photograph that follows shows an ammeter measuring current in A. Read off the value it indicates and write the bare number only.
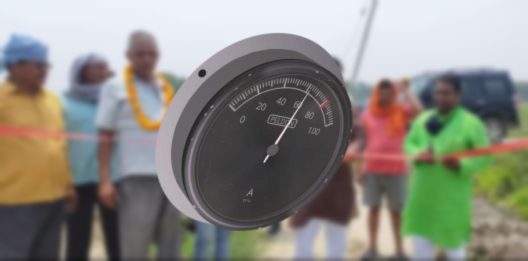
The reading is 60
